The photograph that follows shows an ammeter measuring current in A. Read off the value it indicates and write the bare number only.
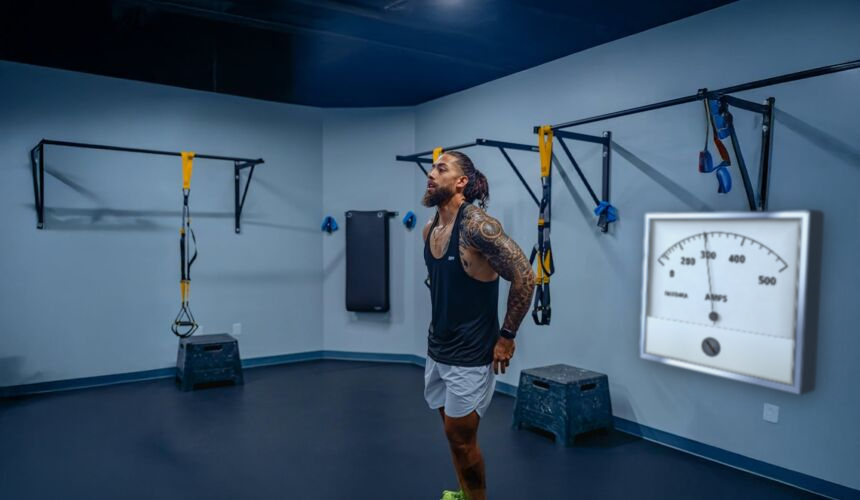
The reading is 300
